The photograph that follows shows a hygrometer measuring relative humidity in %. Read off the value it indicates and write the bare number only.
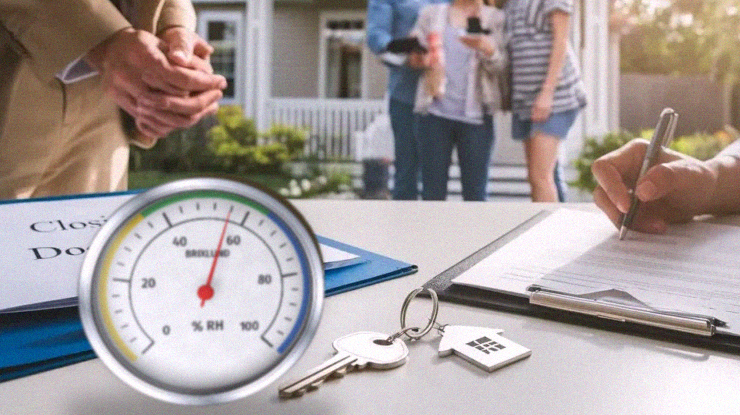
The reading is 56
